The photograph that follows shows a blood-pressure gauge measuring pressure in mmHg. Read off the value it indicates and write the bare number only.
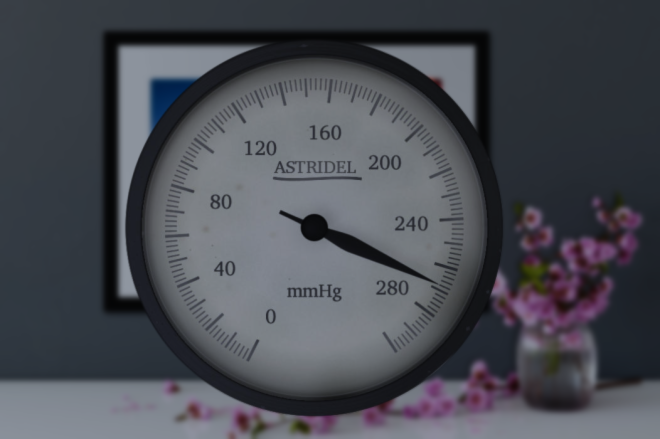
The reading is 268
